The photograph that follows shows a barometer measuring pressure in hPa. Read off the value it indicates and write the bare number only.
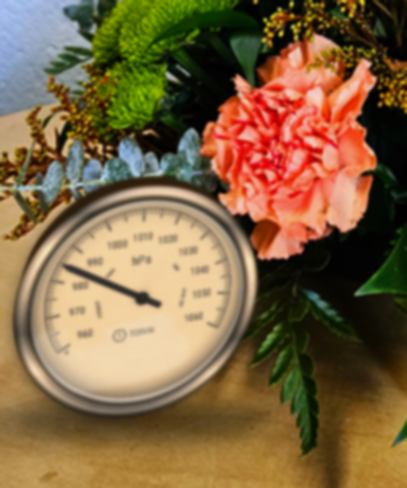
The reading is 985
